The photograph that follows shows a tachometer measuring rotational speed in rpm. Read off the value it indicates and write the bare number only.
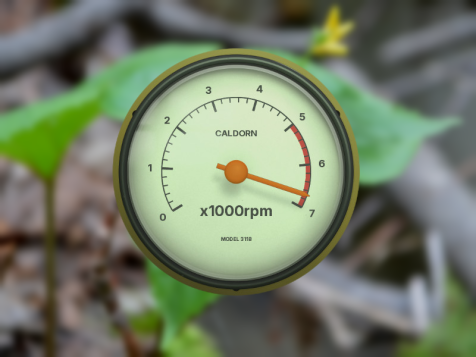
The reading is 6700
